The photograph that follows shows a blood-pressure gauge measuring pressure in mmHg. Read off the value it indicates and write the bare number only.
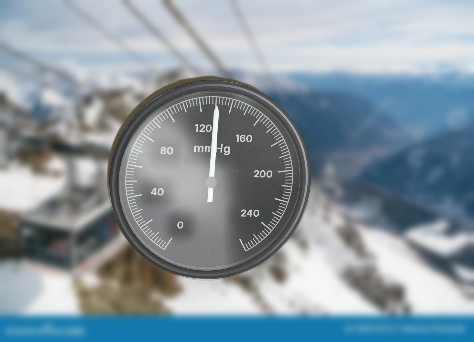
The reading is 130
